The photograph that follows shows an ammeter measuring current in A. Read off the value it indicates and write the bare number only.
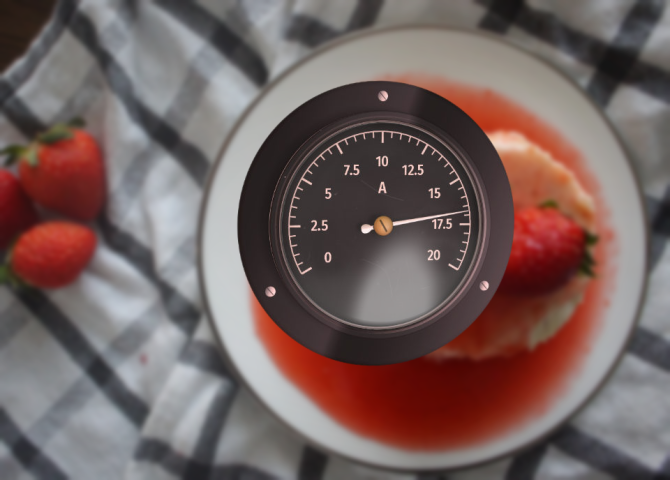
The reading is 16.75
